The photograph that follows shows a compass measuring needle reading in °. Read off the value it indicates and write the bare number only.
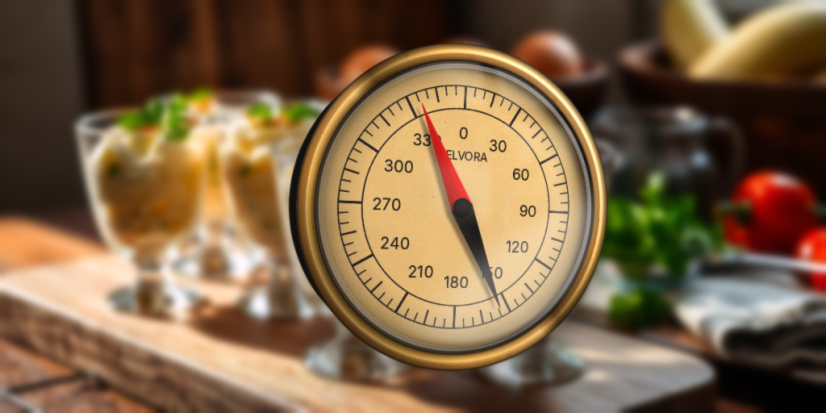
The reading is 335
